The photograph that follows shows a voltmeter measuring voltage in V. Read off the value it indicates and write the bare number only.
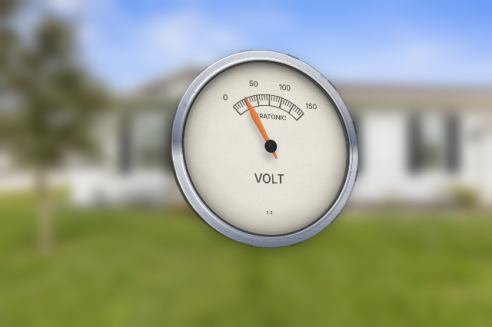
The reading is 25
